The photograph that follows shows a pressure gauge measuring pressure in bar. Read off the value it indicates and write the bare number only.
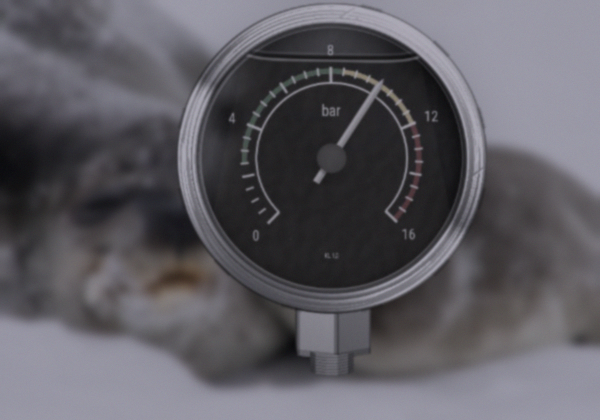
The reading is 10
